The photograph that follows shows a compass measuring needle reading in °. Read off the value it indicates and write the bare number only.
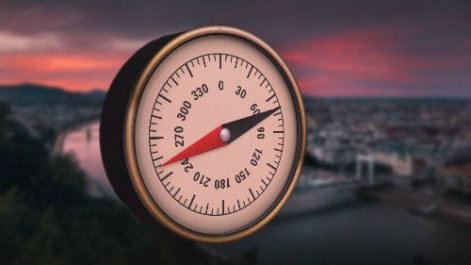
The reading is 250
